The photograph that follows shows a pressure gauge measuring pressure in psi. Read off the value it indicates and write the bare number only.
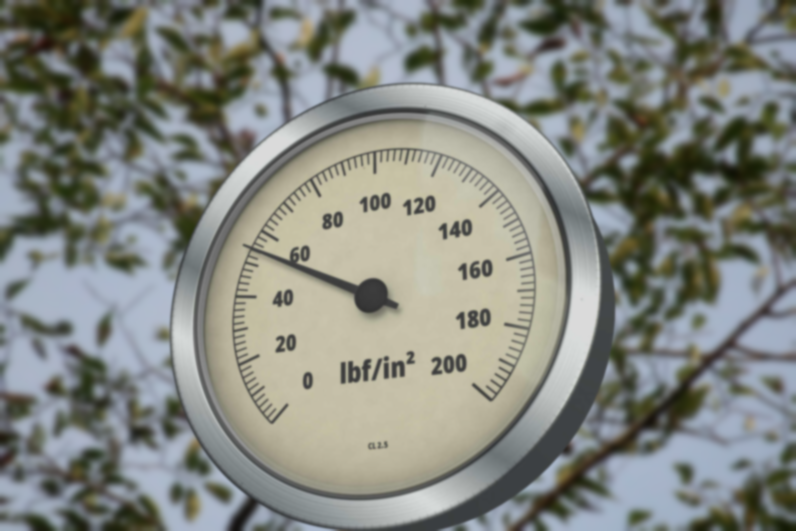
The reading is 54
